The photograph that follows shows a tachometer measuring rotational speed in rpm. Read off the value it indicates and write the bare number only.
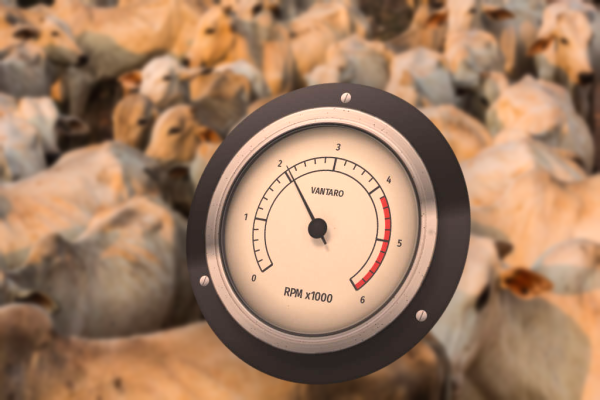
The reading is 2100
